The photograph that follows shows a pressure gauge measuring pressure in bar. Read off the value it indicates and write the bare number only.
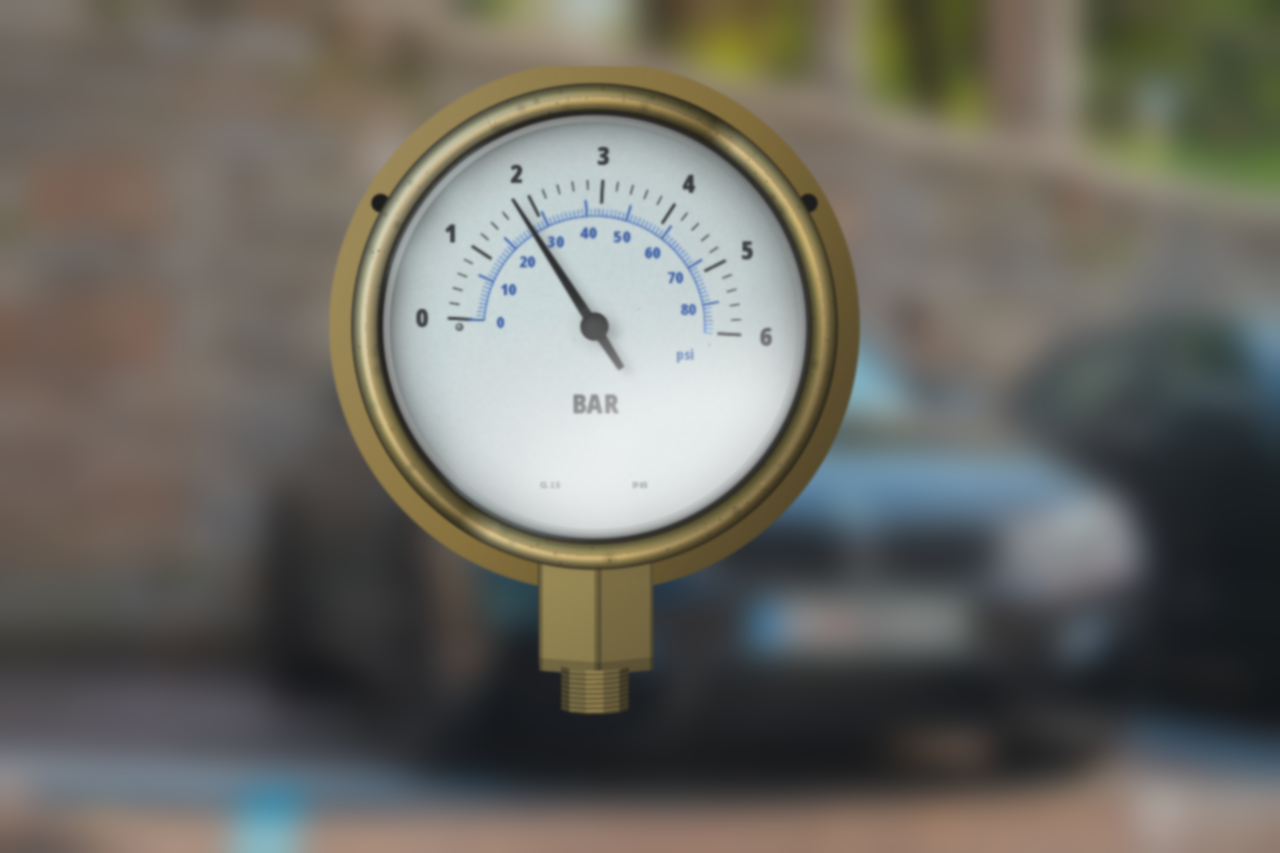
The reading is 1.8
